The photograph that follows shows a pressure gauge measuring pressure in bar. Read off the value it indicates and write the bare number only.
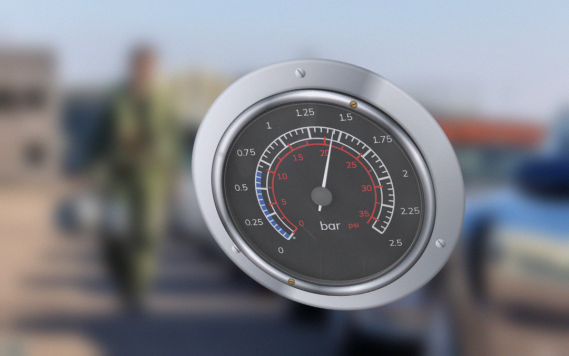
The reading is 1.45
